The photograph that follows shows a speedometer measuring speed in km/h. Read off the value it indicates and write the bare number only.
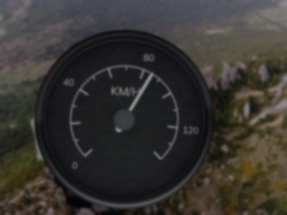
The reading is 85
